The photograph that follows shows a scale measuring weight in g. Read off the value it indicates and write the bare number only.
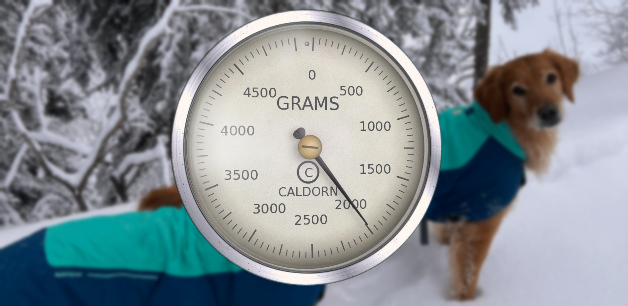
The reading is 2000
